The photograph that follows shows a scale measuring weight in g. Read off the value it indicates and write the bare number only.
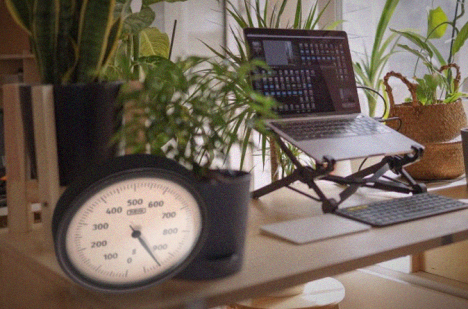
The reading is 950
